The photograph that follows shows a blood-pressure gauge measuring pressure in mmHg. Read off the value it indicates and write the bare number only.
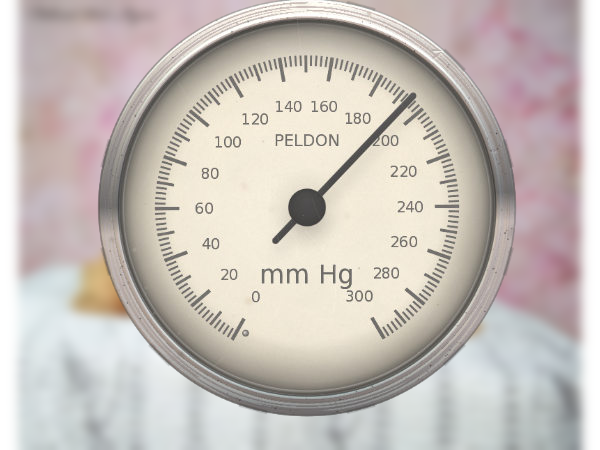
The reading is 194
